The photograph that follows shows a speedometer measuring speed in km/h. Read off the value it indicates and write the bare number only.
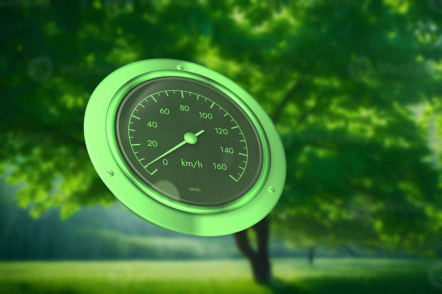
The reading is 5
